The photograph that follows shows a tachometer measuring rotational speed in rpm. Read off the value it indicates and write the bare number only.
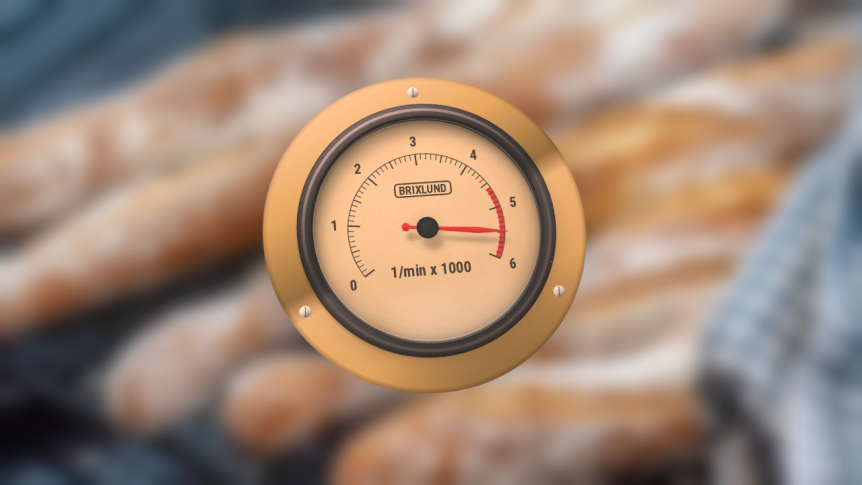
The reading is 5500
